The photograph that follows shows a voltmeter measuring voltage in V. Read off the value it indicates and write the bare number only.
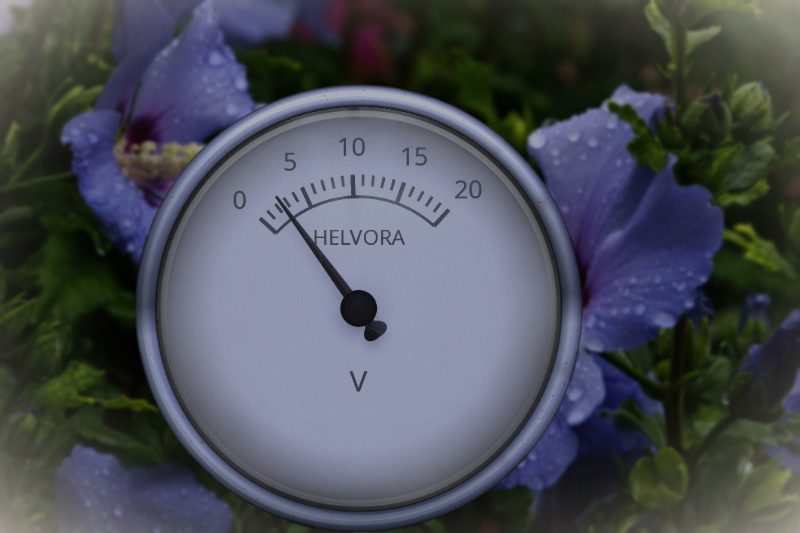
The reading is 2.5
